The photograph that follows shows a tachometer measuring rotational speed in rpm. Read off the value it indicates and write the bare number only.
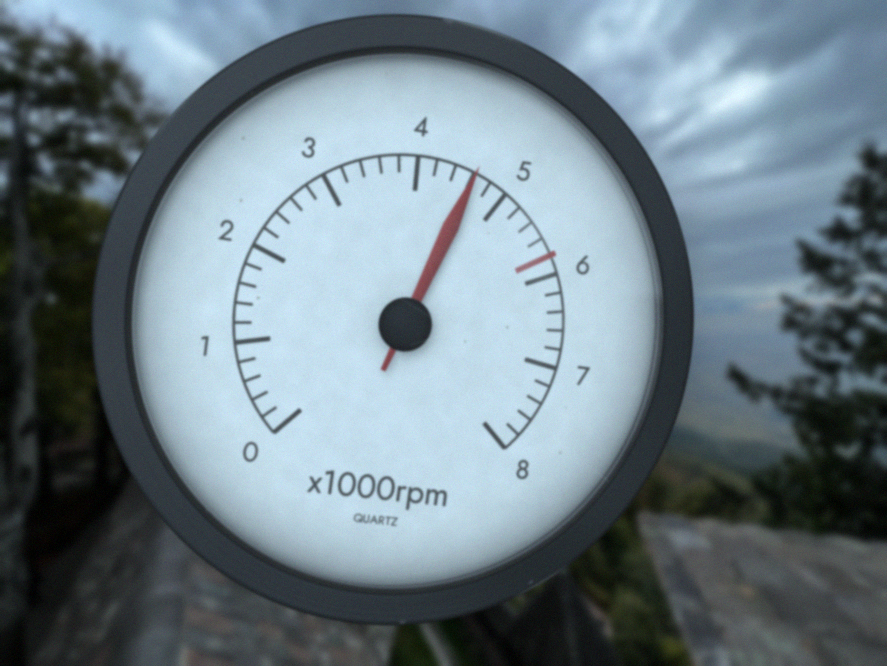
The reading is 4600
